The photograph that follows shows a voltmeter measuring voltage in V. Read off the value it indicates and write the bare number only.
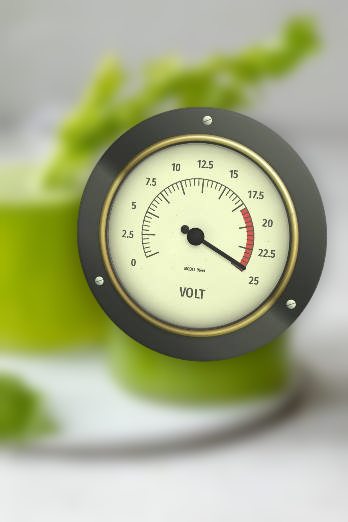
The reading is 24.5
